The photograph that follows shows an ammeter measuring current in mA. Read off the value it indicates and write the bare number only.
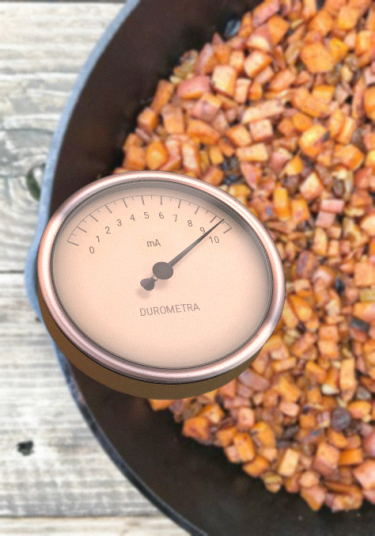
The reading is 9.5
